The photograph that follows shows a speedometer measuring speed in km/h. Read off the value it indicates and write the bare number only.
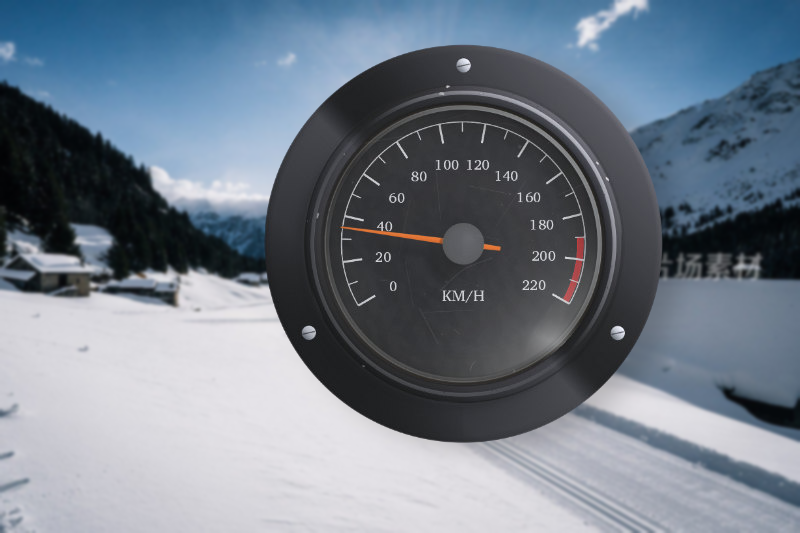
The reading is 35
